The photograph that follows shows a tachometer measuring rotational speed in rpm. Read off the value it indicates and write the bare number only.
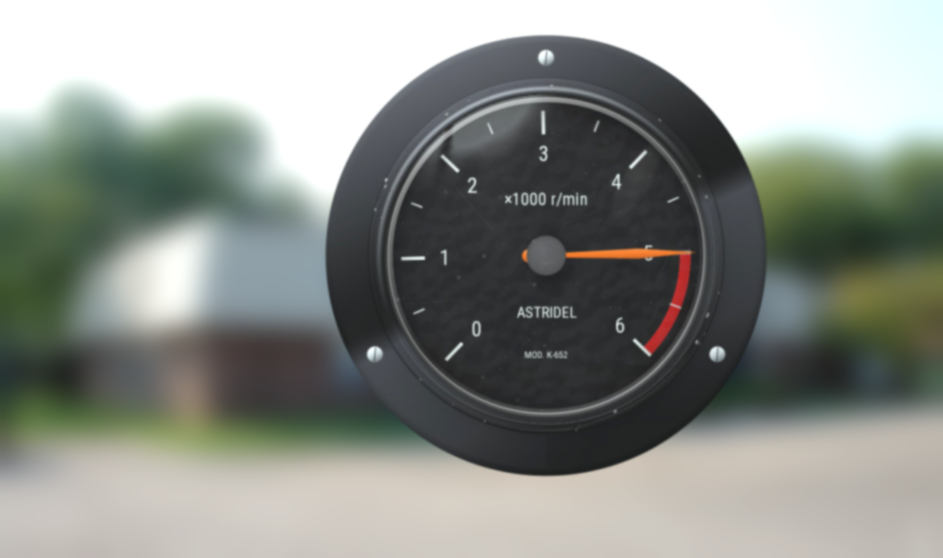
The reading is 5000
